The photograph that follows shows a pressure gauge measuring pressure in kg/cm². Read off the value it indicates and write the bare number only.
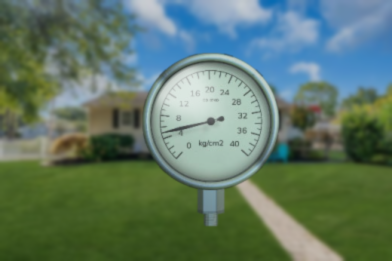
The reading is 5
